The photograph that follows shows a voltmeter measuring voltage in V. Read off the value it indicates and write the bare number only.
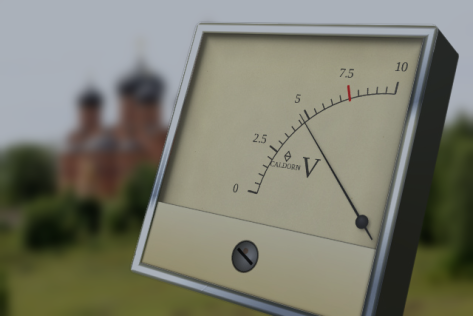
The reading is 4.75
